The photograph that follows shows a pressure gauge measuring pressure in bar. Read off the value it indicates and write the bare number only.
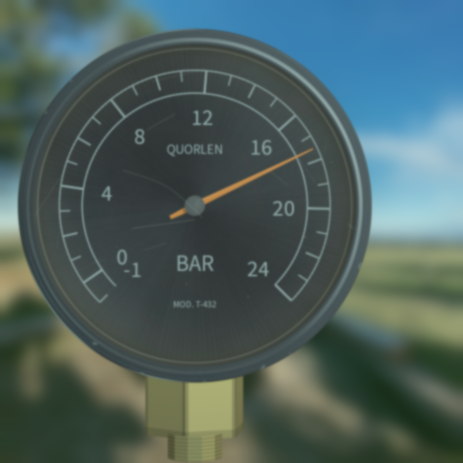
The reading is 17.5
